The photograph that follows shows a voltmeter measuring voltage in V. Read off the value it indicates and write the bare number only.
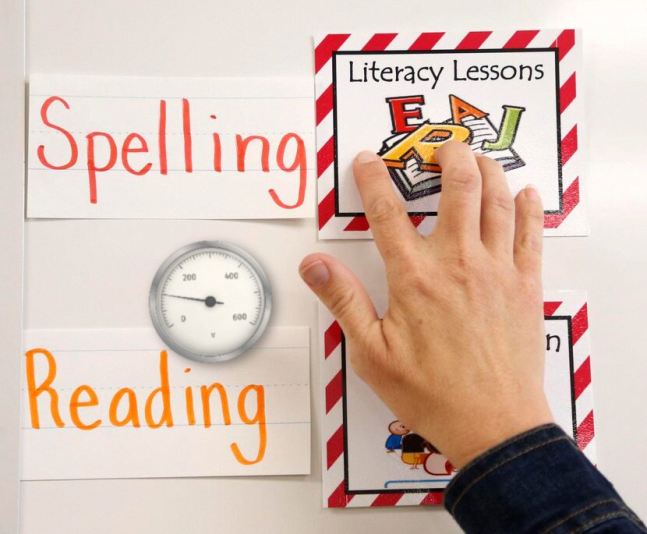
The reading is 100
